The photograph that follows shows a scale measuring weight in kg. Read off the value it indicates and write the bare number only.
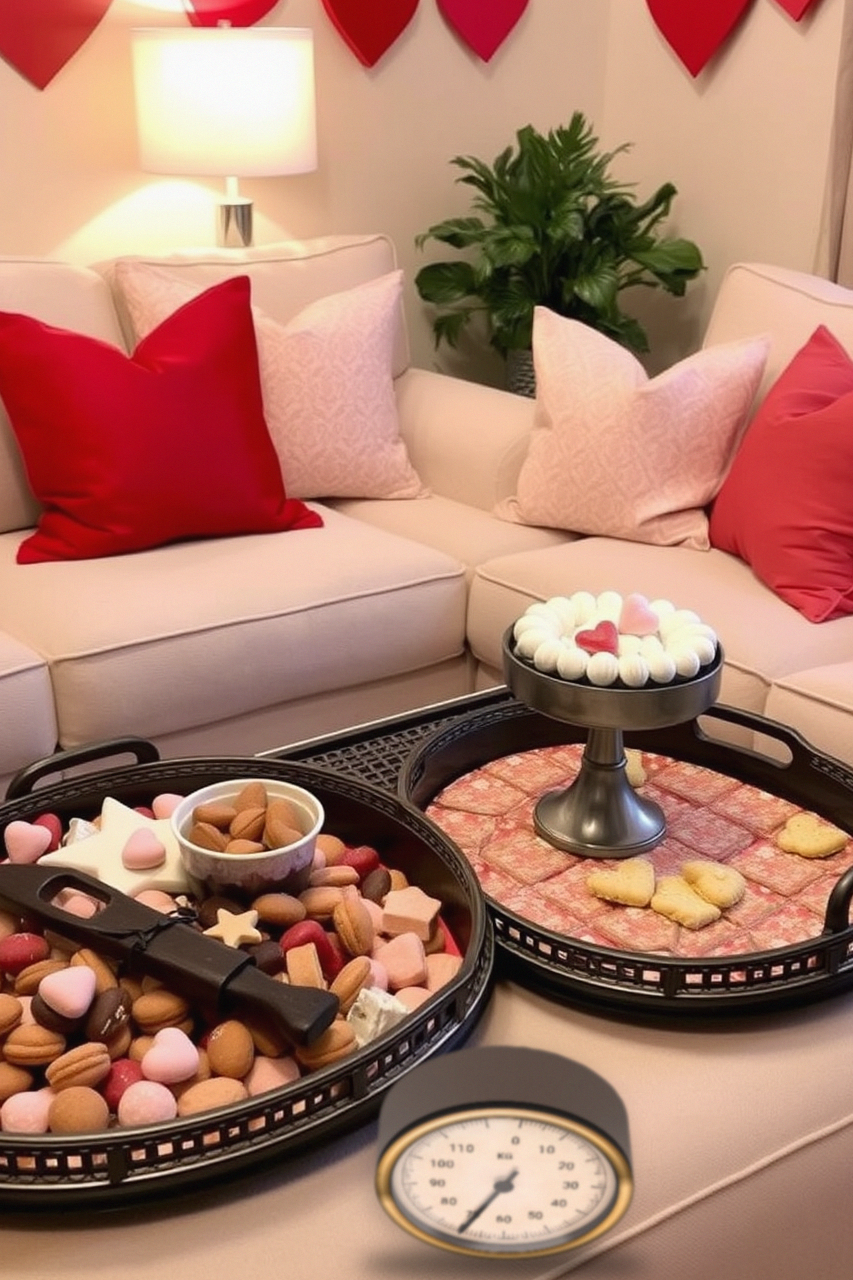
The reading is 70
